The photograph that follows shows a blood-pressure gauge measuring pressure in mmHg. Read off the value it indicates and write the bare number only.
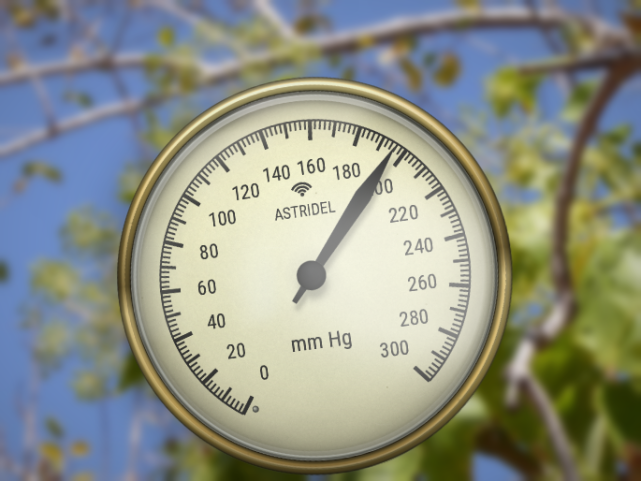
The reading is 196
